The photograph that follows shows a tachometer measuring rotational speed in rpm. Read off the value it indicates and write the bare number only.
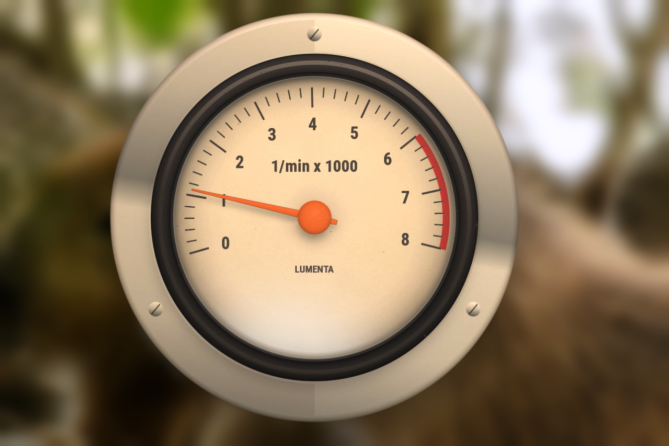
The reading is 1100
